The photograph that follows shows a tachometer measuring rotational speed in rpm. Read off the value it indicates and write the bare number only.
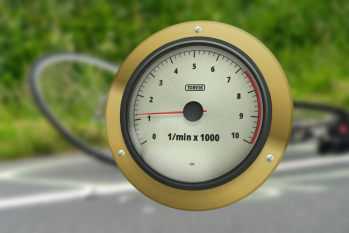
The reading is 1200
